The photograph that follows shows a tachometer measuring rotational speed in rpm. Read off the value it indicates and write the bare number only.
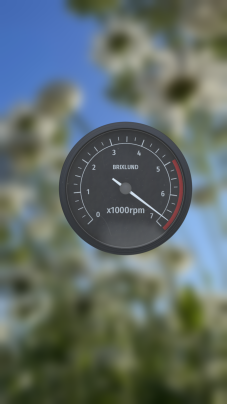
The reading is 6750
